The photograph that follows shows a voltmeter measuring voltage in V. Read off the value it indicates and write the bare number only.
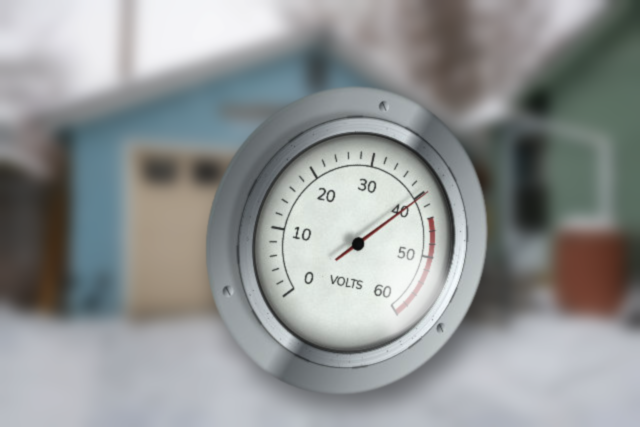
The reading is 40
